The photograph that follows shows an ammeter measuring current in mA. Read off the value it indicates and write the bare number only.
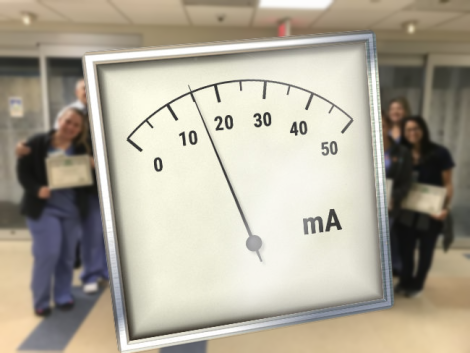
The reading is 15
